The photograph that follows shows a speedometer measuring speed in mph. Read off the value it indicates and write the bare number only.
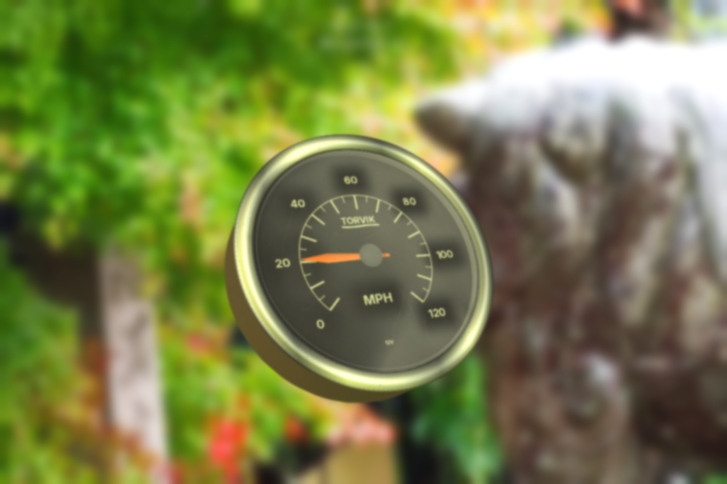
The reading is 20
